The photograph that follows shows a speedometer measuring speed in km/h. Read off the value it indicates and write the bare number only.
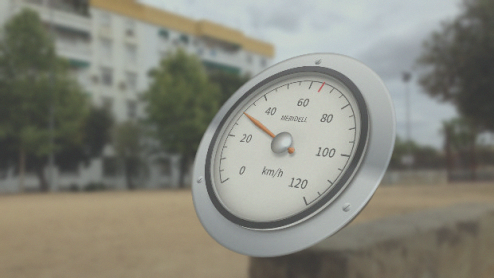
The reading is 30
